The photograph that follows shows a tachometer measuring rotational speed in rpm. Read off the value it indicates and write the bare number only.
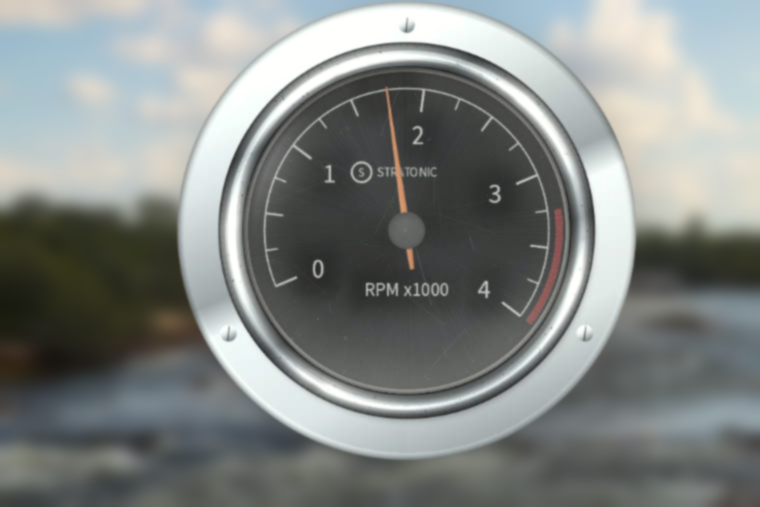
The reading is 1750
